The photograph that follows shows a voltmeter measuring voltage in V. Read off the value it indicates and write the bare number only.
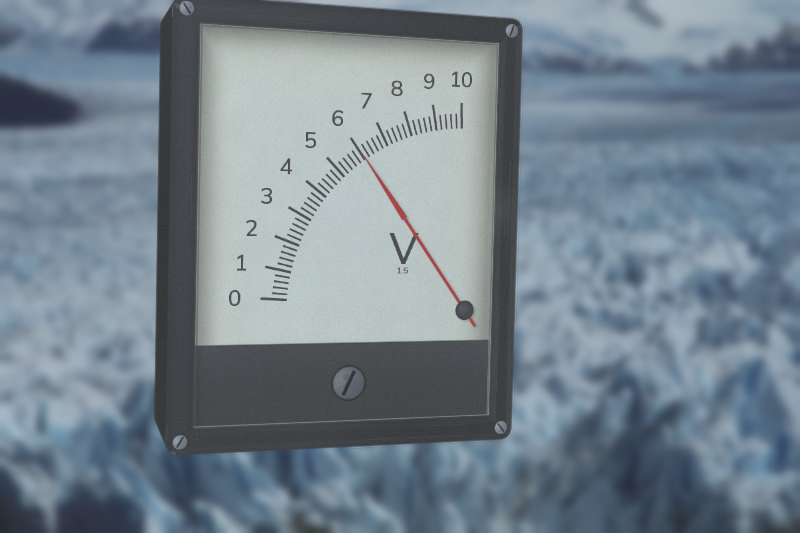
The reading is 6
